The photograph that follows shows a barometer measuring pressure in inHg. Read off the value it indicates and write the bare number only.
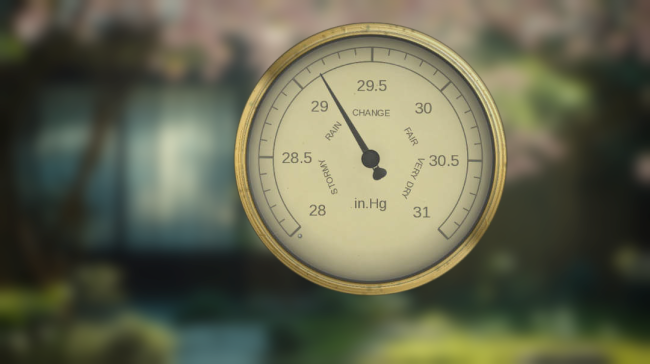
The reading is 29.15
